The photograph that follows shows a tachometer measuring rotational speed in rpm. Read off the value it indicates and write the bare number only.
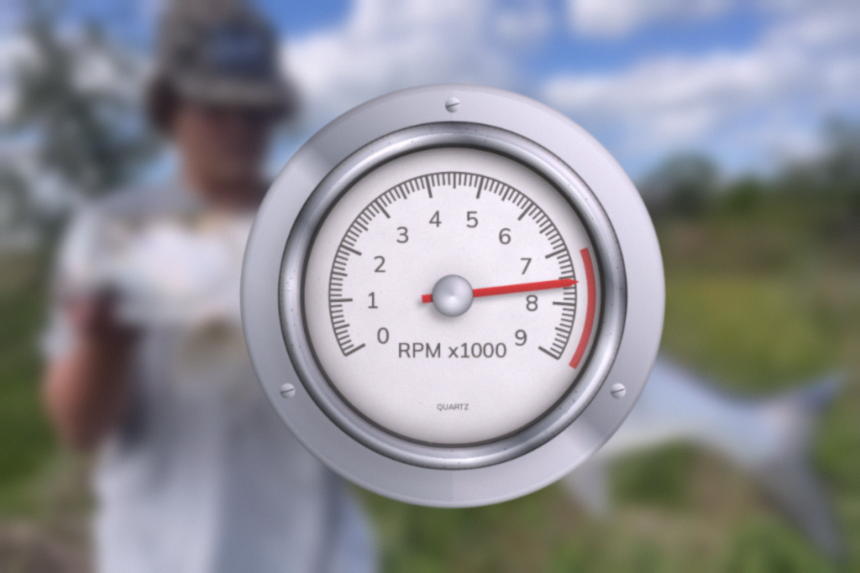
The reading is 7600
